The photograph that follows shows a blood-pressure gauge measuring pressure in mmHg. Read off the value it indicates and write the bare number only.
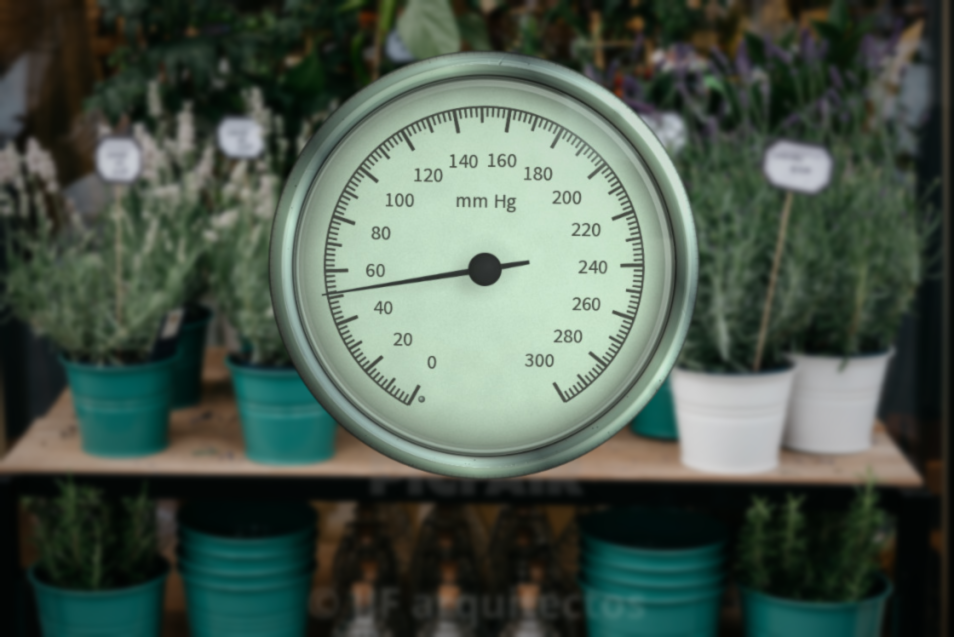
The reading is 52
